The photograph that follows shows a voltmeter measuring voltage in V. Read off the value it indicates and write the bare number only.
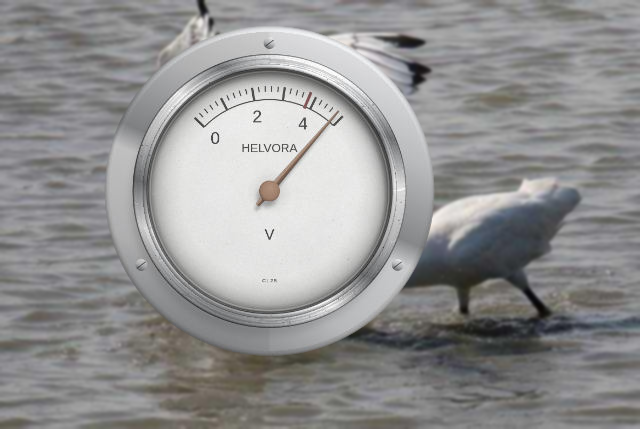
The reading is 4.8
